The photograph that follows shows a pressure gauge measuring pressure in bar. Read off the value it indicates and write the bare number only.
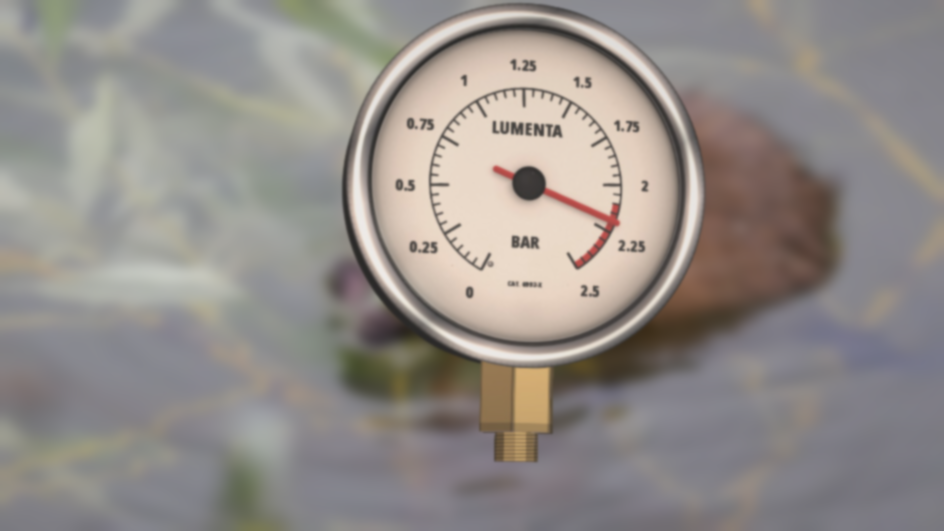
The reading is 2.2
